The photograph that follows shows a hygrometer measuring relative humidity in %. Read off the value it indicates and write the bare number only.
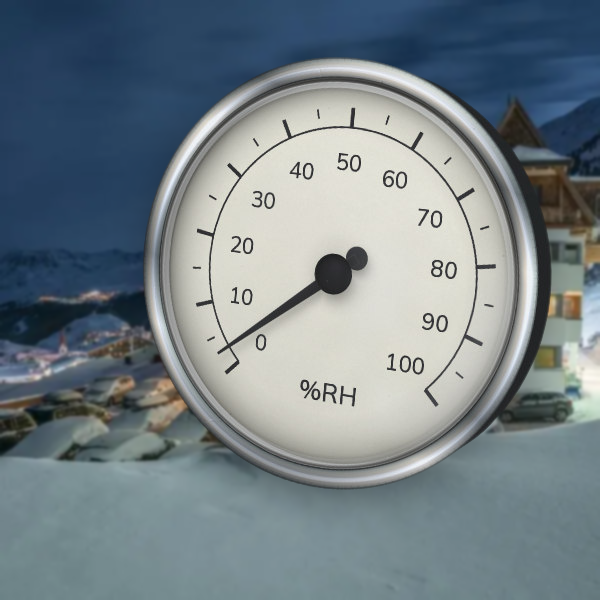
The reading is 2.5
